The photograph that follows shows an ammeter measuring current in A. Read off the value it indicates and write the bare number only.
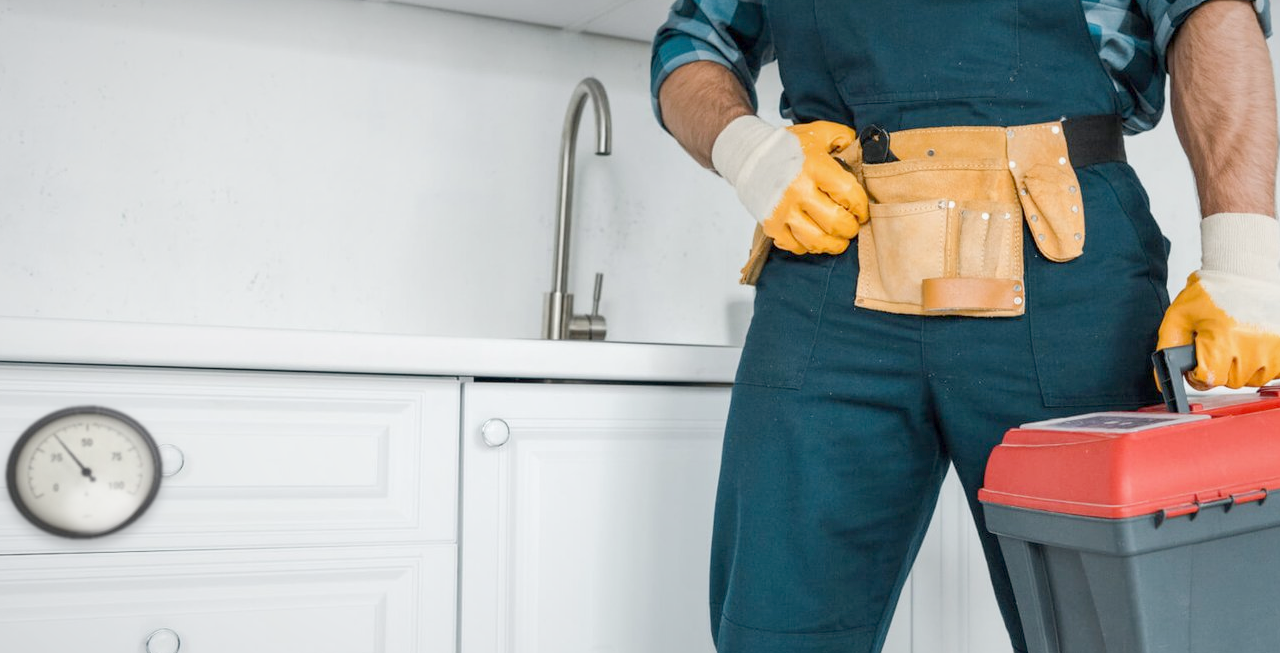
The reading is 35
